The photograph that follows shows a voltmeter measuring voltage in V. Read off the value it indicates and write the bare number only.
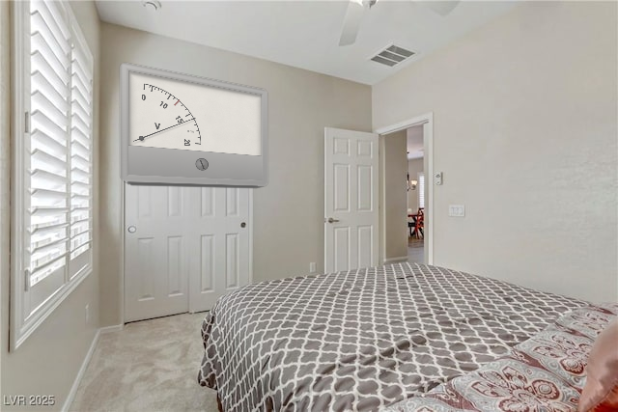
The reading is 16
